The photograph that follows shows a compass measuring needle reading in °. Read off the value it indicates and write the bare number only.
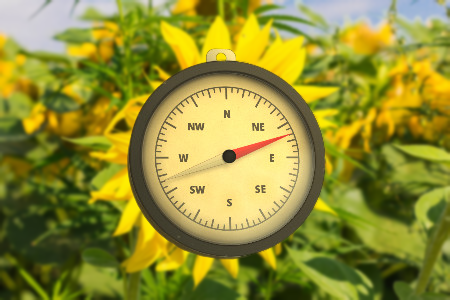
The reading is 70
